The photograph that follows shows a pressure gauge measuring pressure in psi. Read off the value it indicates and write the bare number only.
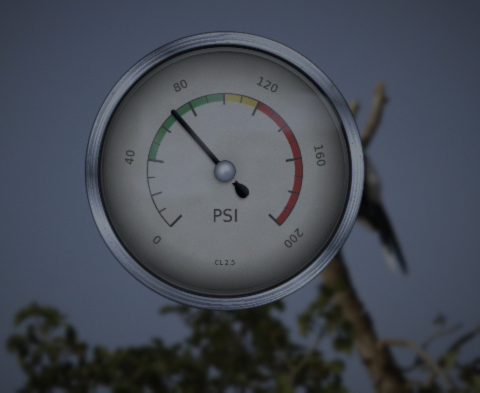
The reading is 70
